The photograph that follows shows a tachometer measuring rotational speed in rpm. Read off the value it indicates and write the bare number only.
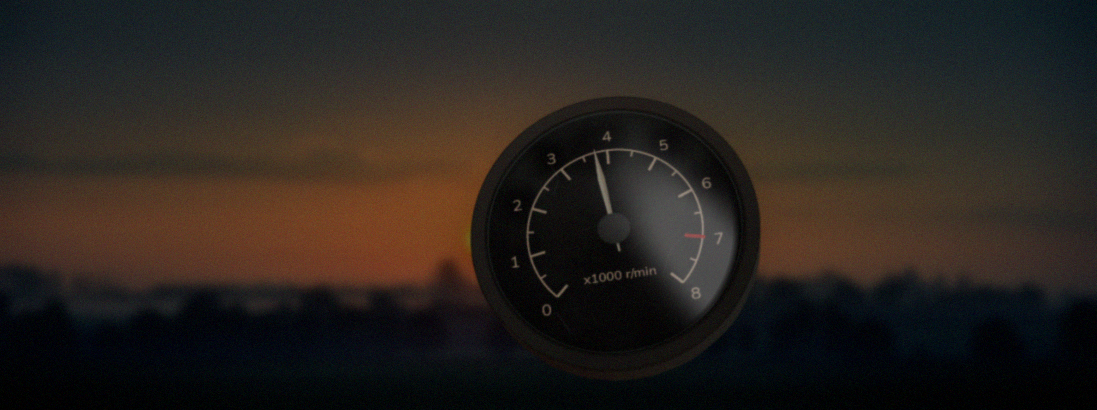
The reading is 3750
